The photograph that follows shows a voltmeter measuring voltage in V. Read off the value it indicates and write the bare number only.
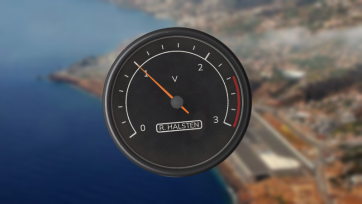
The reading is 1
